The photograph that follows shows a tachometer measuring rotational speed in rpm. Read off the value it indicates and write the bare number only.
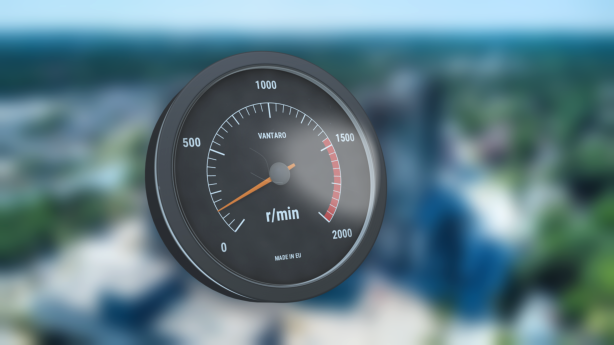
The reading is 150
